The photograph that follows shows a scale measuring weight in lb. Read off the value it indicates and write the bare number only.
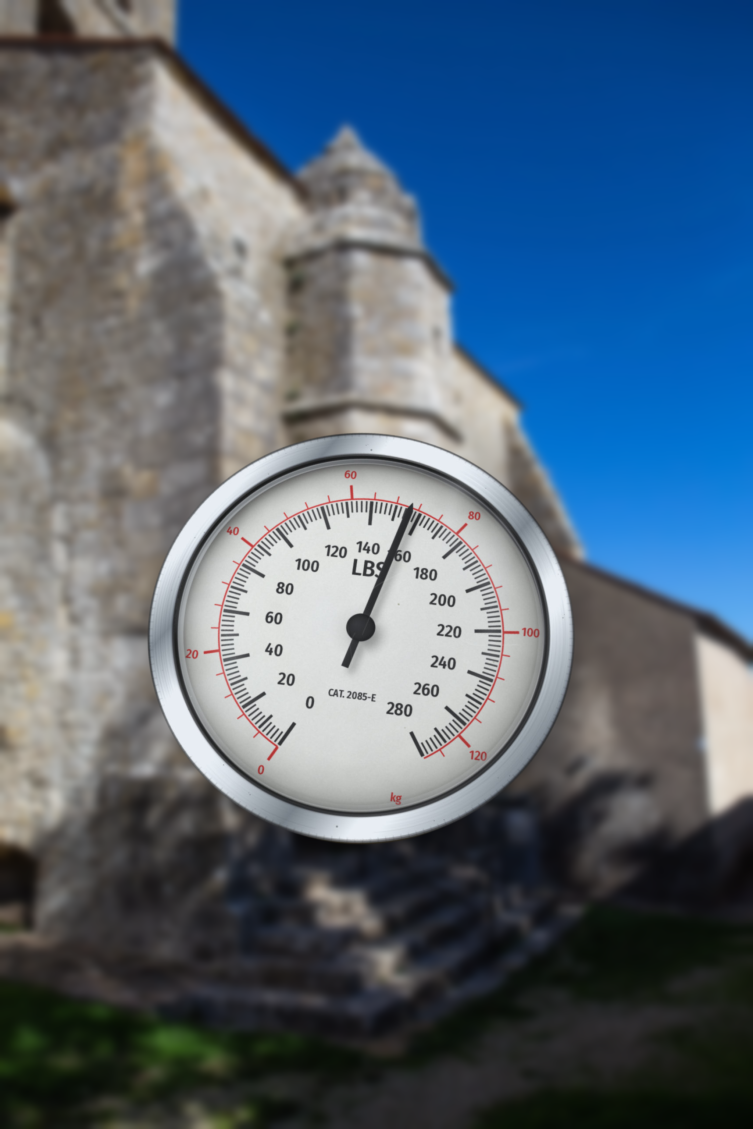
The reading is 156
